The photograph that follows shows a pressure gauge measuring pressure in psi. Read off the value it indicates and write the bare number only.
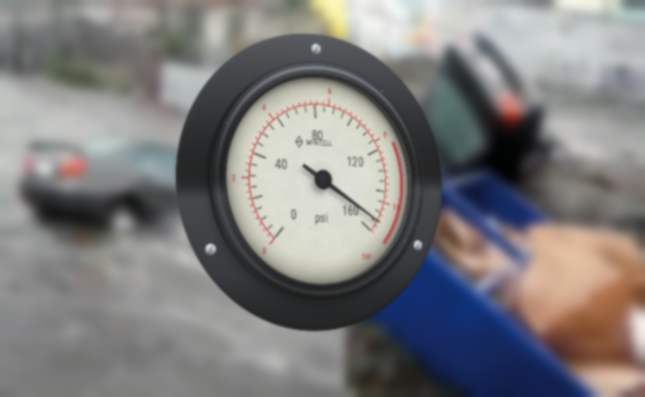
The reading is 155
